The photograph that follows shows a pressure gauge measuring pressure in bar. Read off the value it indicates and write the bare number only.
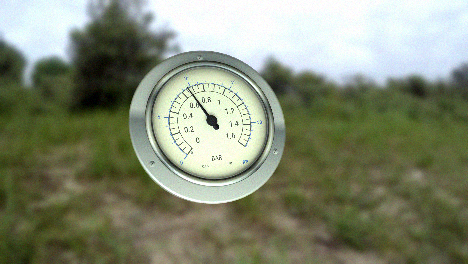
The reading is 0.65
